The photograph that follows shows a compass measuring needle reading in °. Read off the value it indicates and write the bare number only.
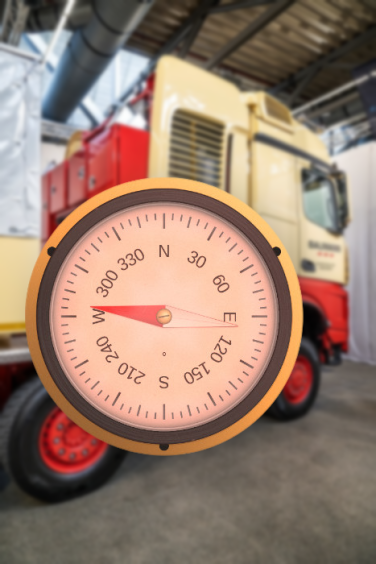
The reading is 277.5
